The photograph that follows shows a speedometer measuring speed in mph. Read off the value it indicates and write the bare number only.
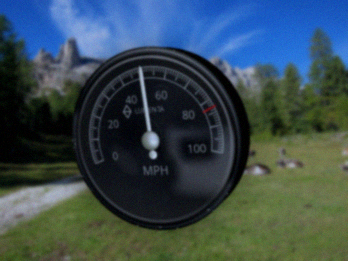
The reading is 50
